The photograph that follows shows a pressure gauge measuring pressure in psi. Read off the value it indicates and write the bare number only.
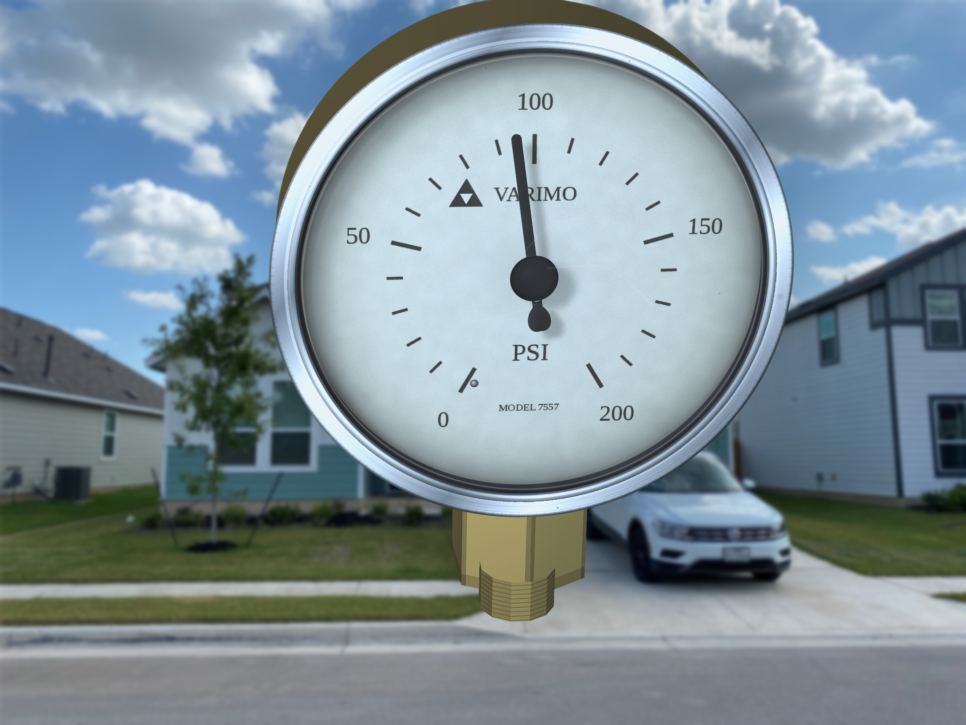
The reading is 95
